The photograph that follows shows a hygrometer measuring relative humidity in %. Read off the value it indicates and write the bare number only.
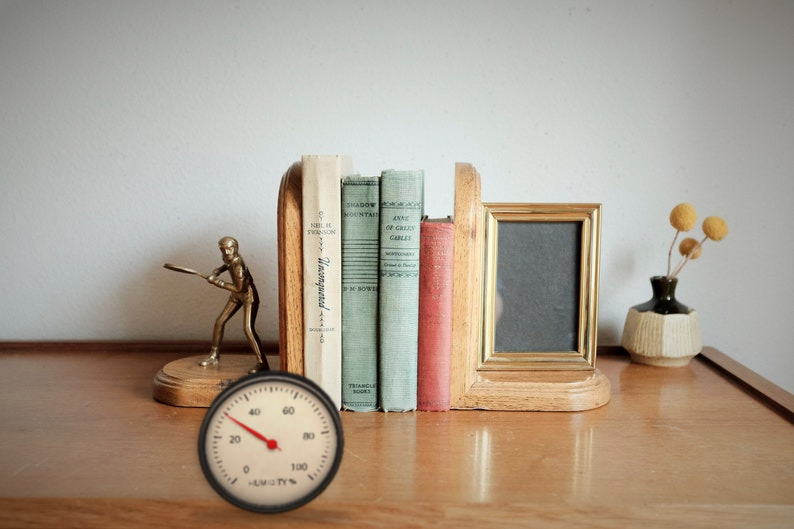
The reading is 30
